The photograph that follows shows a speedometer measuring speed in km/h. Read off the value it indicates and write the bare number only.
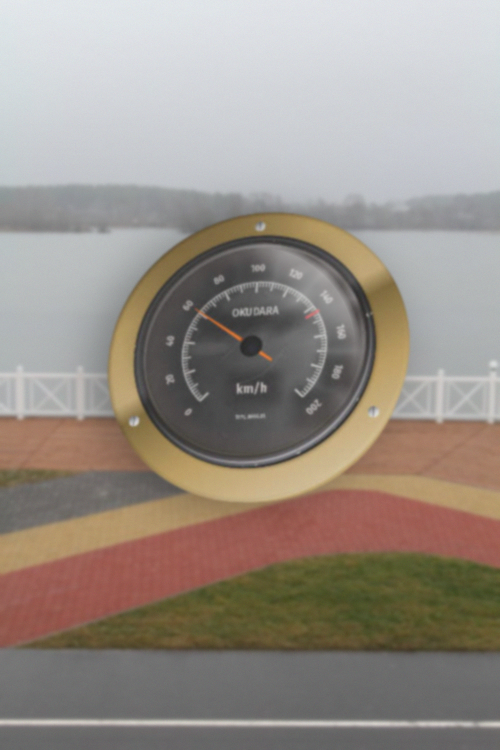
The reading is 60
